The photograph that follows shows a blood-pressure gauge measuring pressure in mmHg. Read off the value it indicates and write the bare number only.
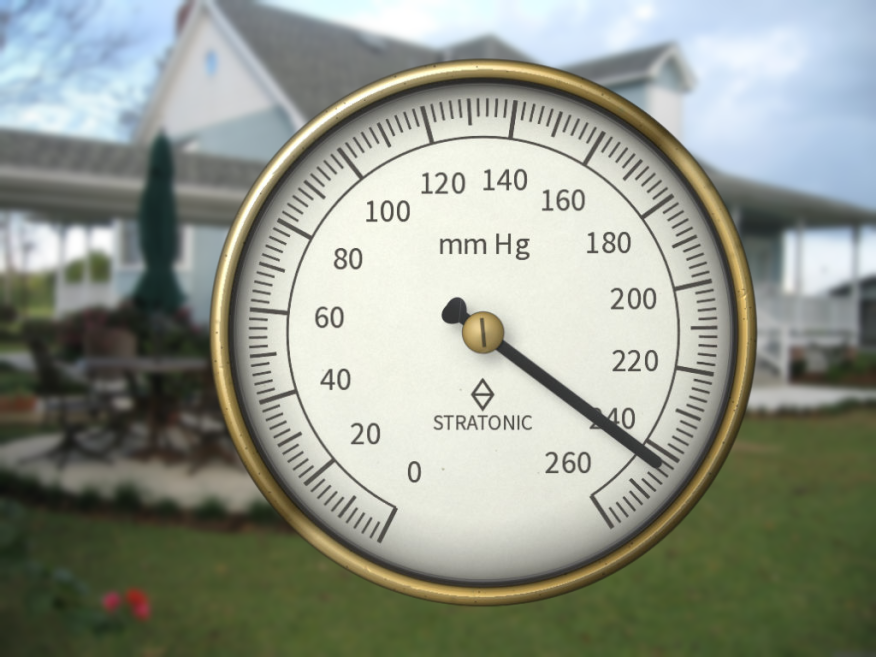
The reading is 243
